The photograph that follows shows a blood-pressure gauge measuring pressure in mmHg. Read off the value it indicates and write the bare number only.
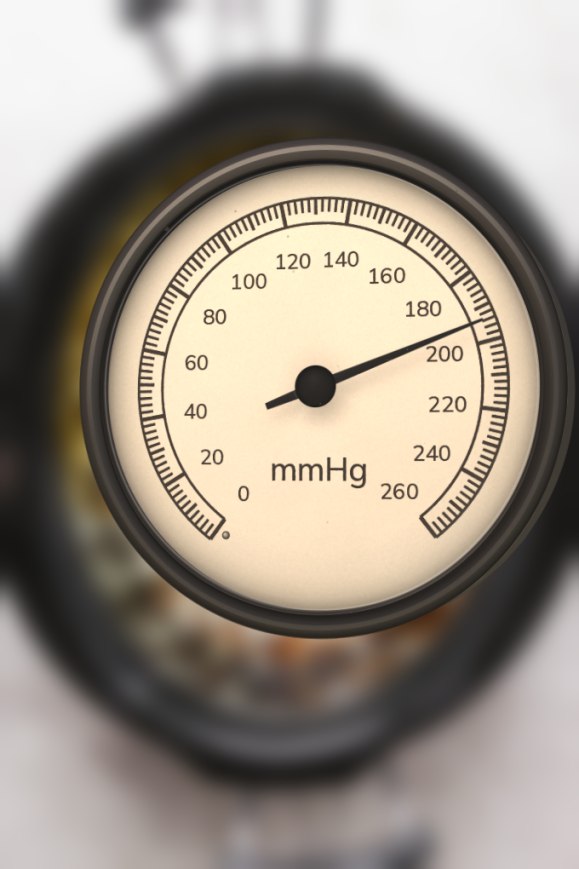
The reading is 194
